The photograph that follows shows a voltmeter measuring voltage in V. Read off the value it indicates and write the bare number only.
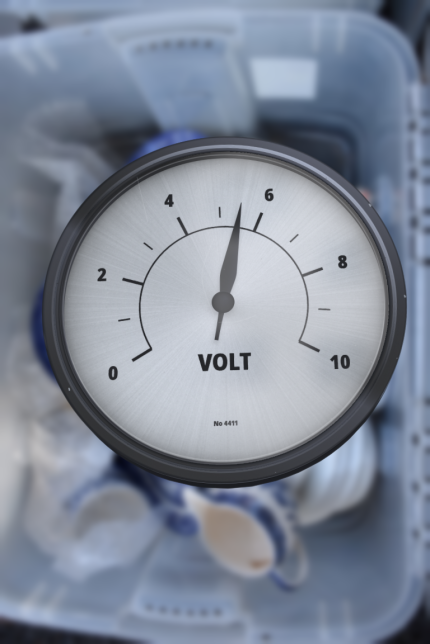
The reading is 5.5
